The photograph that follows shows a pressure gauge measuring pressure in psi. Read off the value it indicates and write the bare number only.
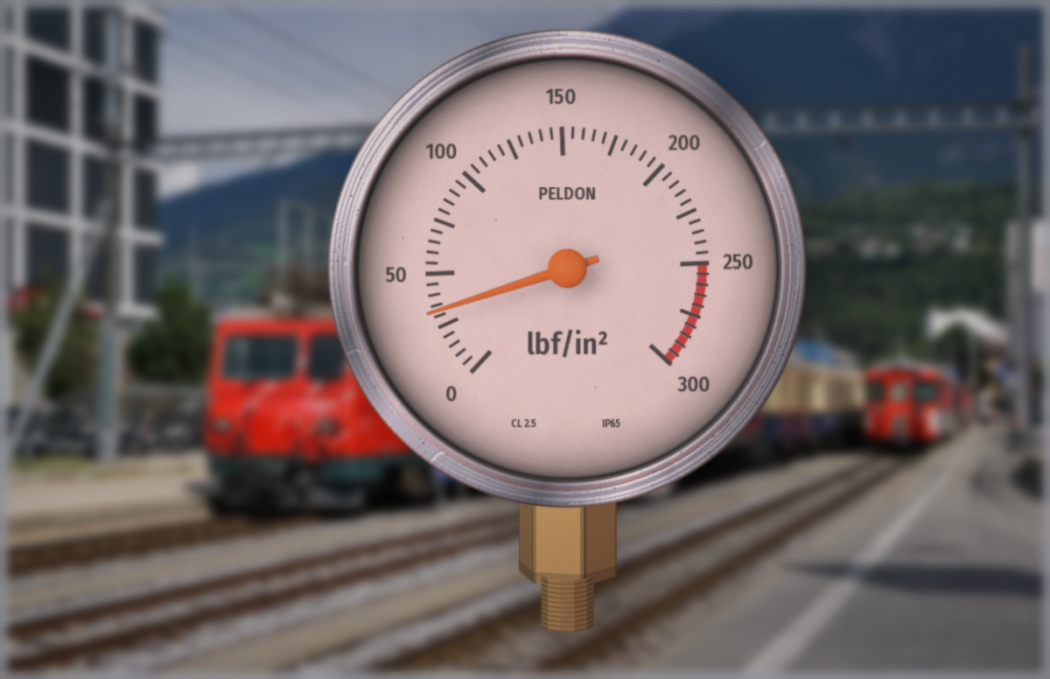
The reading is 32.5
